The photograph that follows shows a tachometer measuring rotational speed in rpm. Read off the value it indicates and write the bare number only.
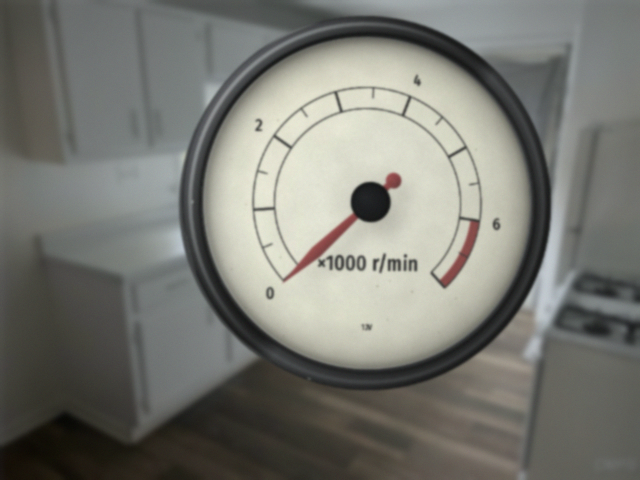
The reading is 0
